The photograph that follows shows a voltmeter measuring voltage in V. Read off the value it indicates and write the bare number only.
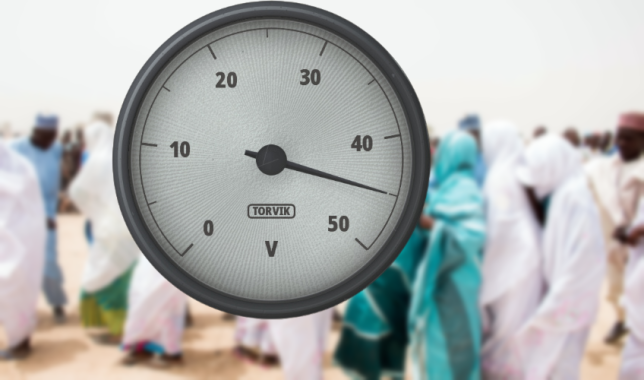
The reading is 45
